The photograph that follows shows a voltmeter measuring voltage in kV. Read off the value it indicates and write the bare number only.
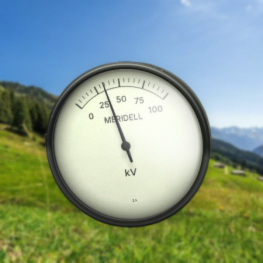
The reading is 35
